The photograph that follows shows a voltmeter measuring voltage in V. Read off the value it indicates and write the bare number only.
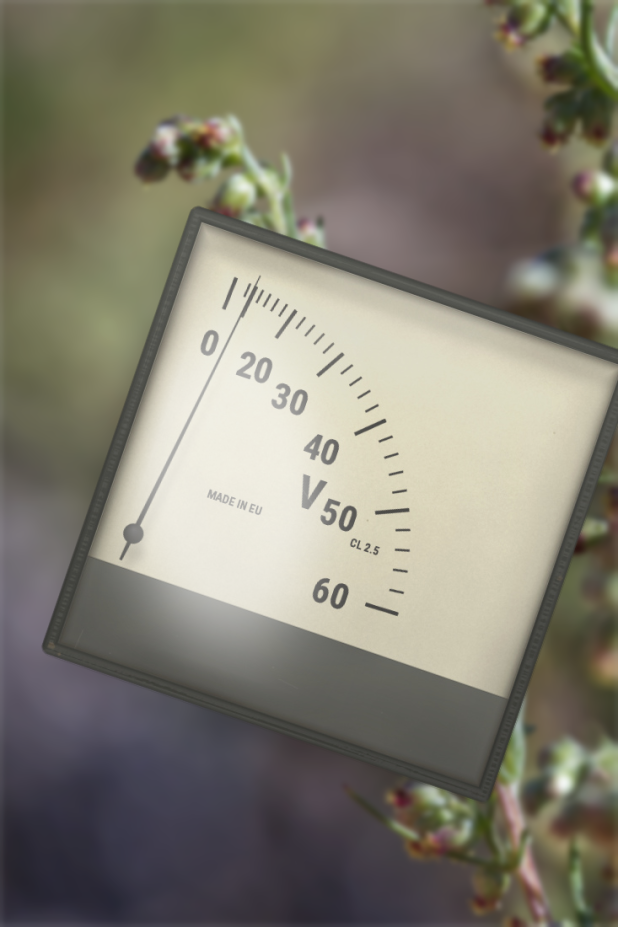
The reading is 10
